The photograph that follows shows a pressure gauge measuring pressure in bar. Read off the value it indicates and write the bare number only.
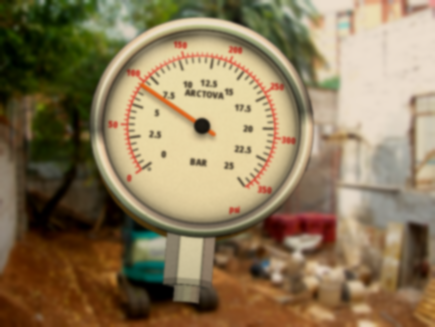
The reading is 6.5
